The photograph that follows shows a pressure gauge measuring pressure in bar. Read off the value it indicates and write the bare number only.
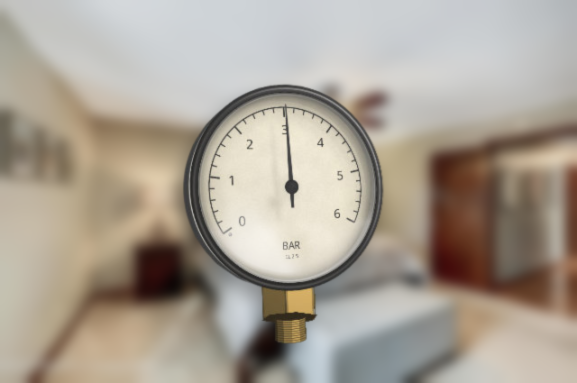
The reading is 3
